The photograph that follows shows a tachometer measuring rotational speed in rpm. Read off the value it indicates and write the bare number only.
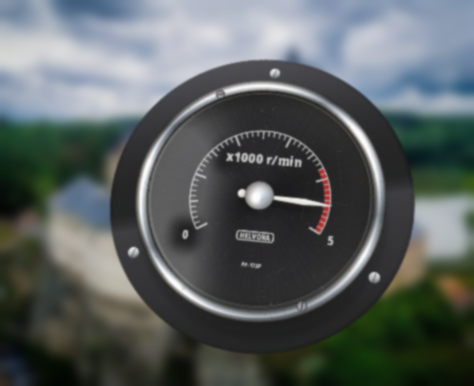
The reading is 4500
